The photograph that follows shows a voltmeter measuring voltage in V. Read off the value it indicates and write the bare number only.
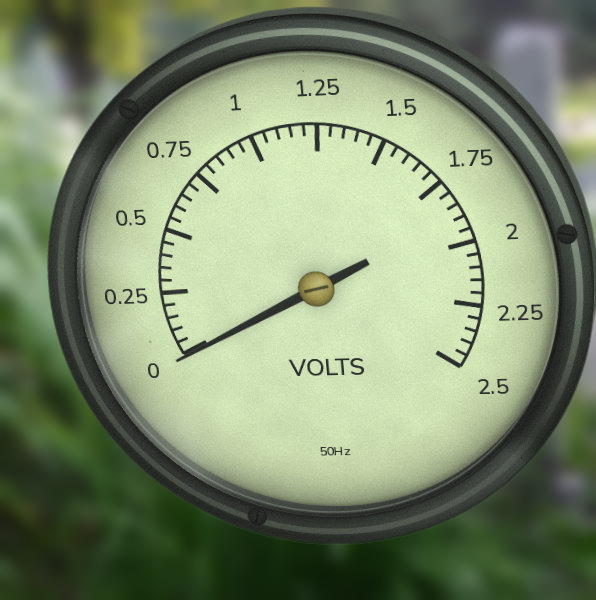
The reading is 0
